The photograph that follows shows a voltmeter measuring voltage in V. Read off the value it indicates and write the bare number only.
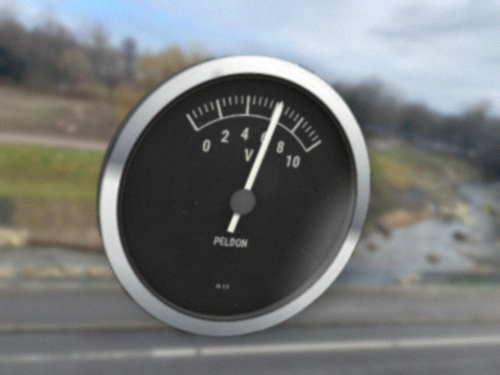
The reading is 6
